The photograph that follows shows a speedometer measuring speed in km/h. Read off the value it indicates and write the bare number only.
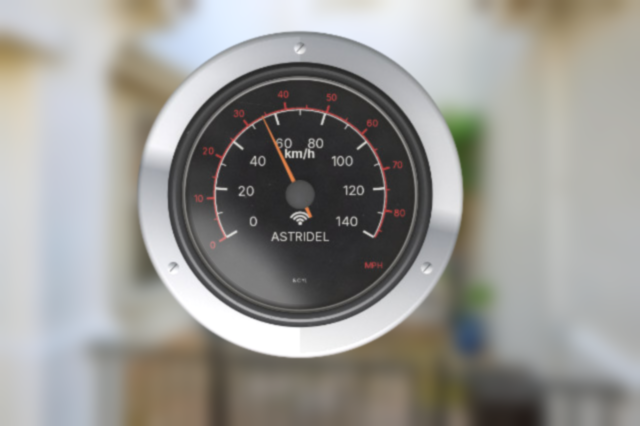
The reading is 55
